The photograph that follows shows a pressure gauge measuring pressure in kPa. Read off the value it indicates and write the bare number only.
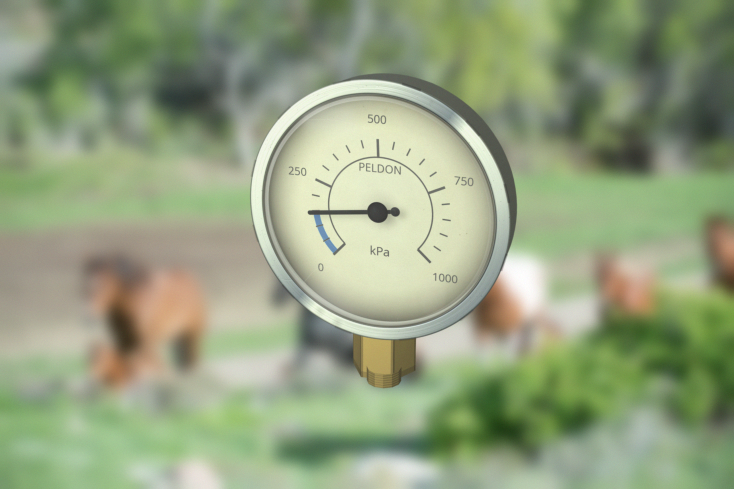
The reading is 150
